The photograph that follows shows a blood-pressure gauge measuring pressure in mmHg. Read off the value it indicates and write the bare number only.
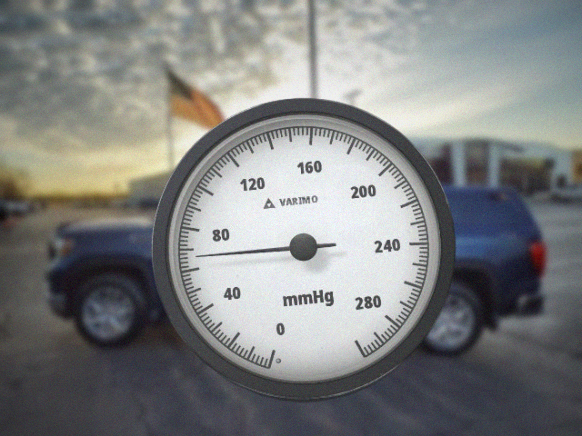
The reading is 66
